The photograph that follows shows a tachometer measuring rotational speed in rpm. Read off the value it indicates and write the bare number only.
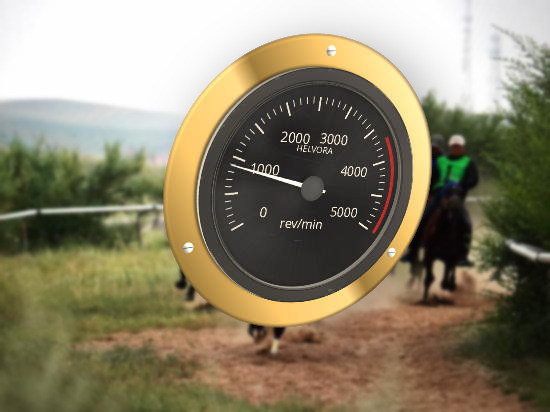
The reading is 900
